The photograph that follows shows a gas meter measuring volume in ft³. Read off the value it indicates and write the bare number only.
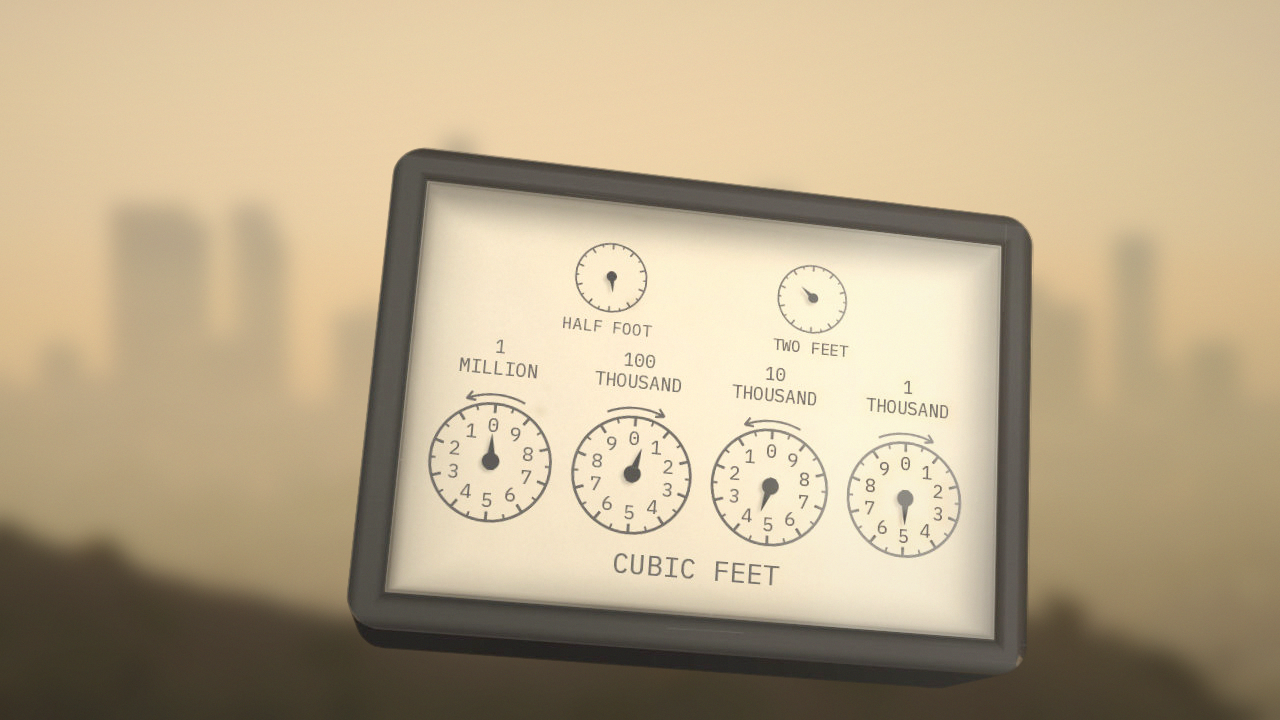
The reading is 4500
